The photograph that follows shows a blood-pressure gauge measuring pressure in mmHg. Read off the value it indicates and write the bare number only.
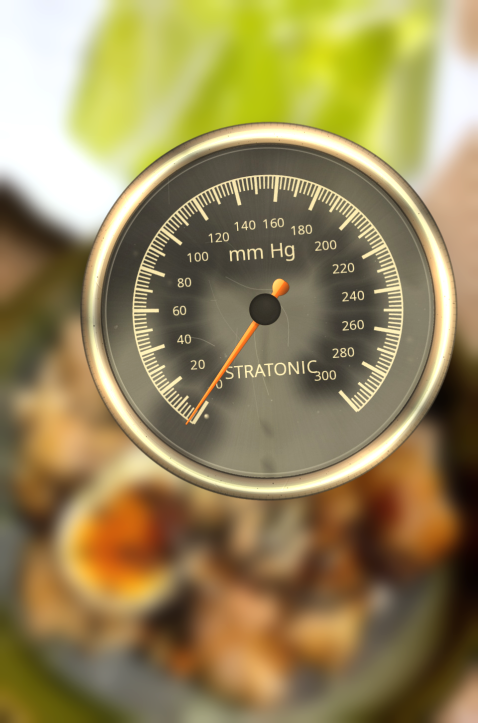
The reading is 2
